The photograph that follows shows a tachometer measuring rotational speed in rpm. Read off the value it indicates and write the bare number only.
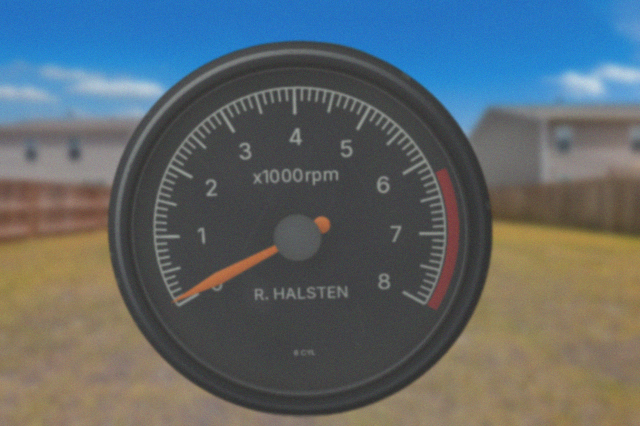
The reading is 100
